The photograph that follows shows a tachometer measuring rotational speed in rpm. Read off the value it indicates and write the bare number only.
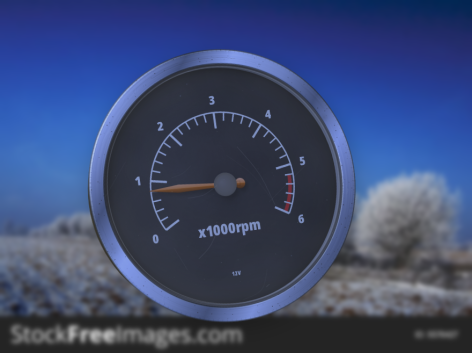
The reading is 800
